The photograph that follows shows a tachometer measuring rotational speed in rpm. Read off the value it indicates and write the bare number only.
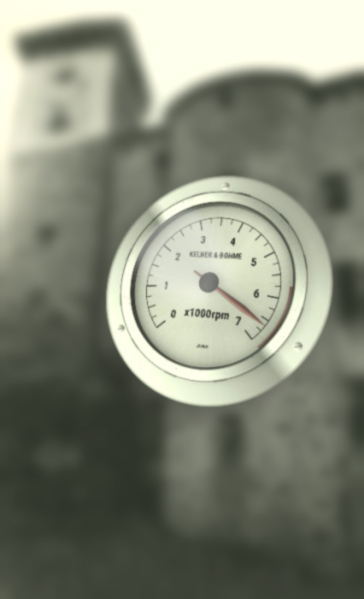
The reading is 6625
